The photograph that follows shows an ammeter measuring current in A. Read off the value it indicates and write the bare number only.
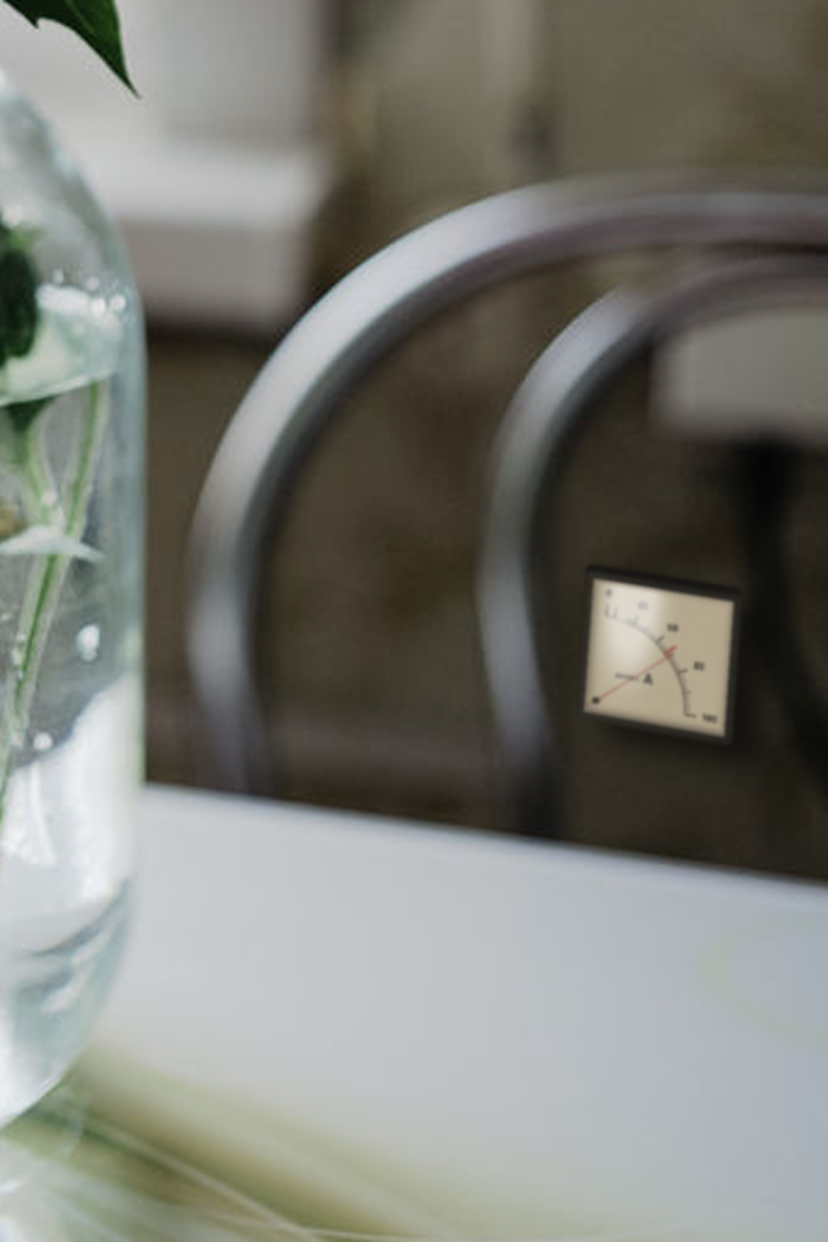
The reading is 70
